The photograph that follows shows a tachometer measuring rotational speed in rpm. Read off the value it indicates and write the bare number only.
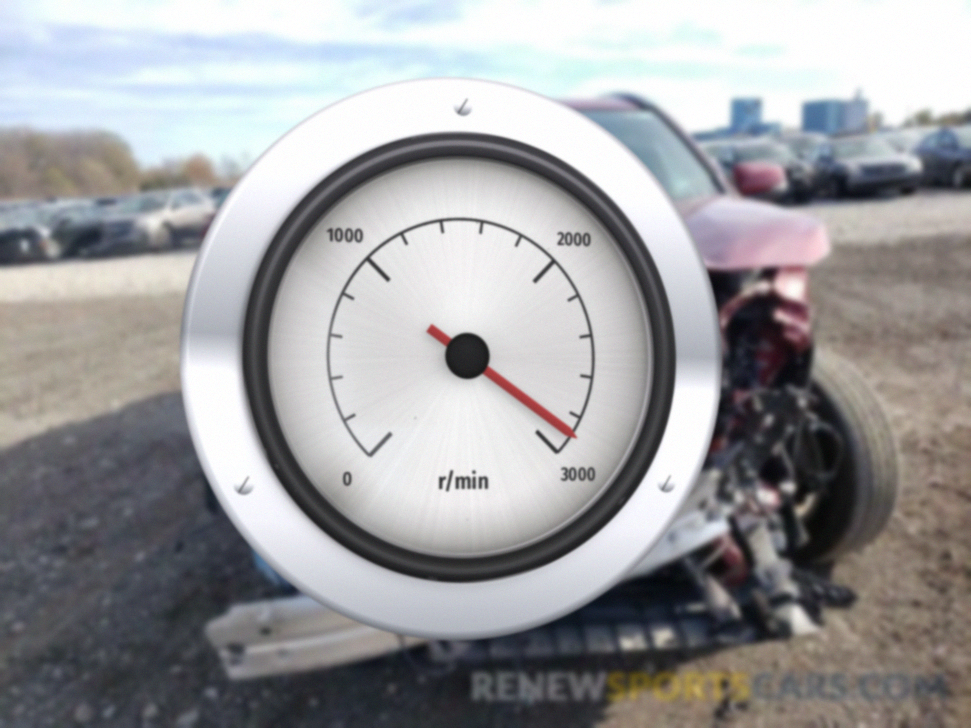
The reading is 2900
